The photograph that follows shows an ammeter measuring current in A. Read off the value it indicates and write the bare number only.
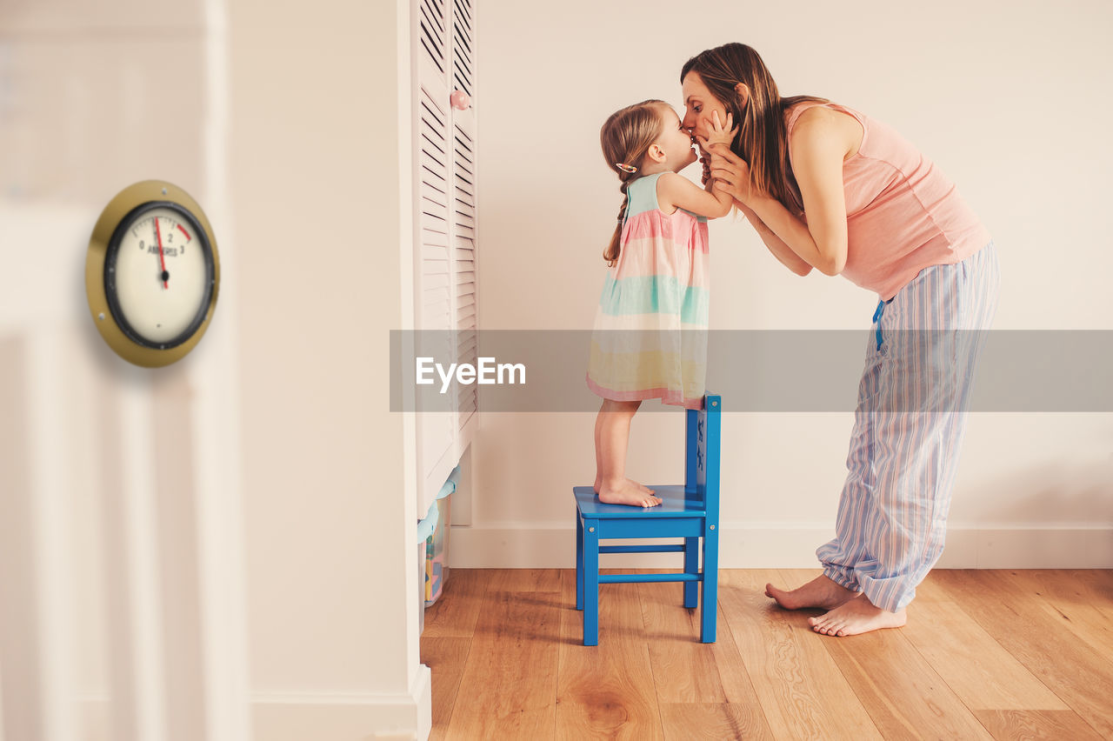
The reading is 1
